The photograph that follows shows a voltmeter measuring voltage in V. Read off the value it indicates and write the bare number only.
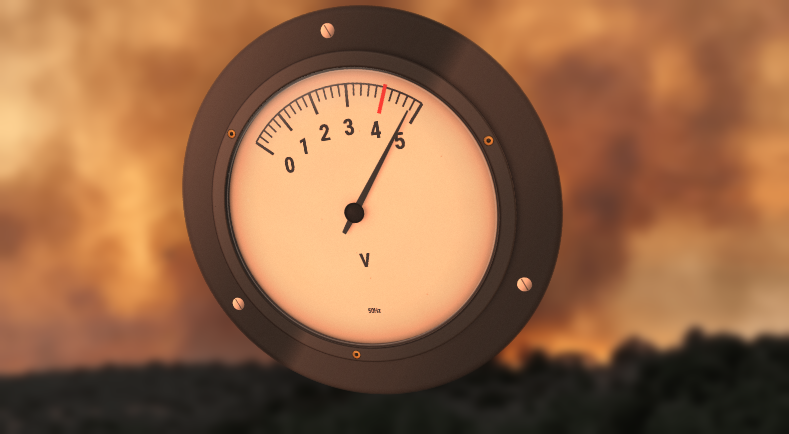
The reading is 4.8
